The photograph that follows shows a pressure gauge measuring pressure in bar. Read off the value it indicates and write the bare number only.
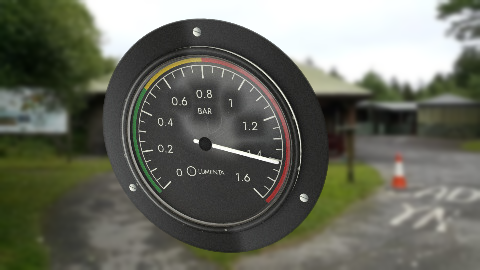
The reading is 1.4
